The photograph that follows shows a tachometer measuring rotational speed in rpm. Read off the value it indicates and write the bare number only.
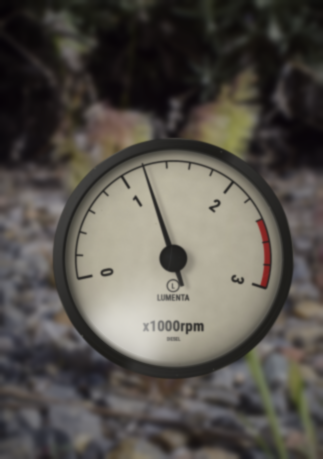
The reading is 1200
